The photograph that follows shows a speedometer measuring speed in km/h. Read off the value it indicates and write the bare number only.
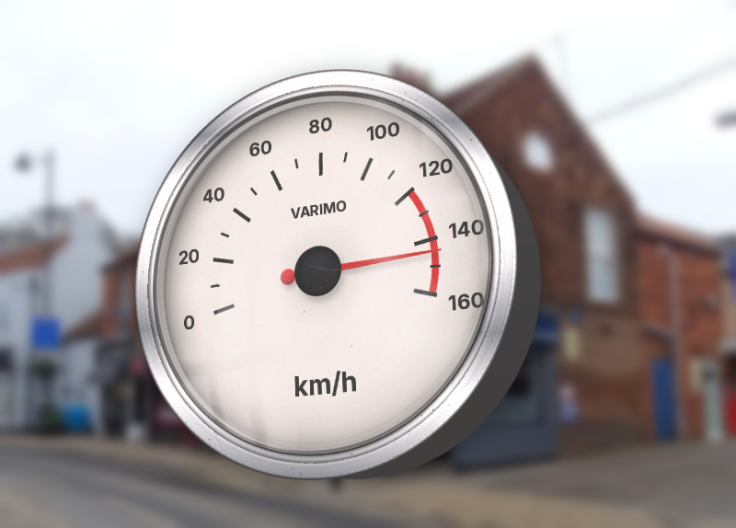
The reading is 145
